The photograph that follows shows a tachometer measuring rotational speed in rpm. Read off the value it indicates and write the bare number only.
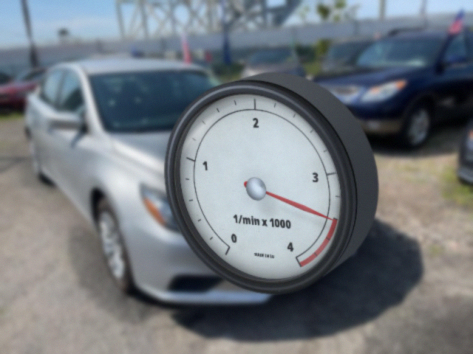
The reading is 3400
